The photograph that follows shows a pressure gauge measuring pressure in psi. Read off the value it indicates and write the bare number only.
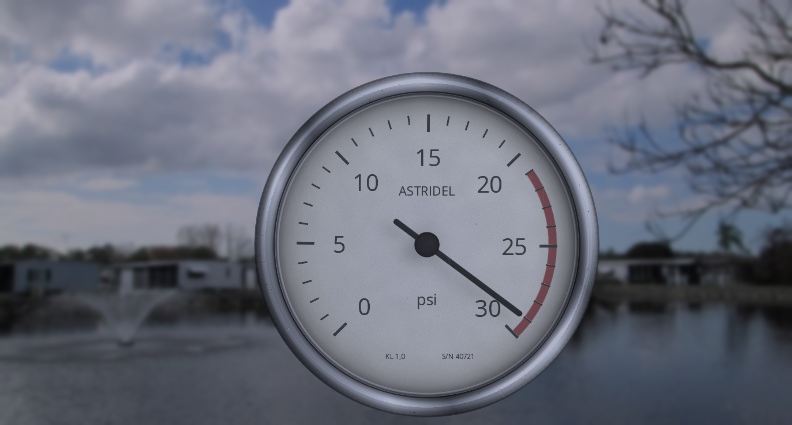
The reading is 29
